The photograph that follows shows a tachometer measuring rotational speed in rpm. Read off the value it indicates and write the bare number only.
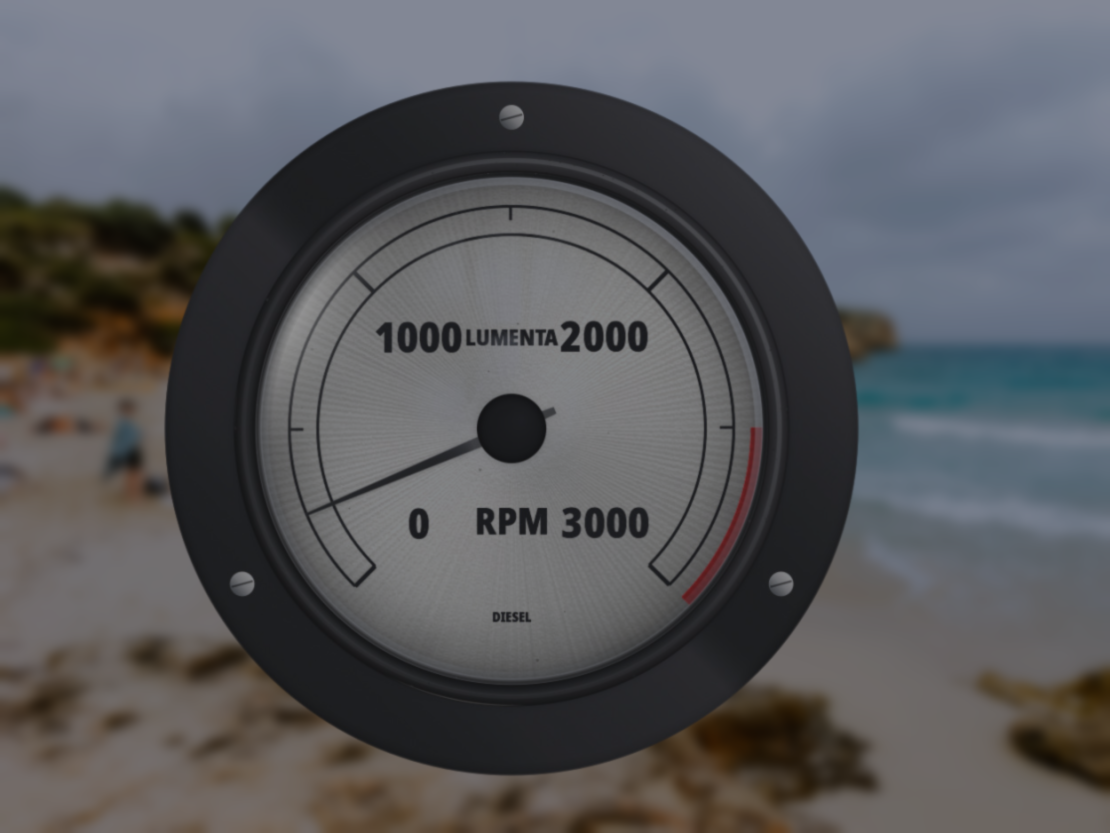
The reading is 250
